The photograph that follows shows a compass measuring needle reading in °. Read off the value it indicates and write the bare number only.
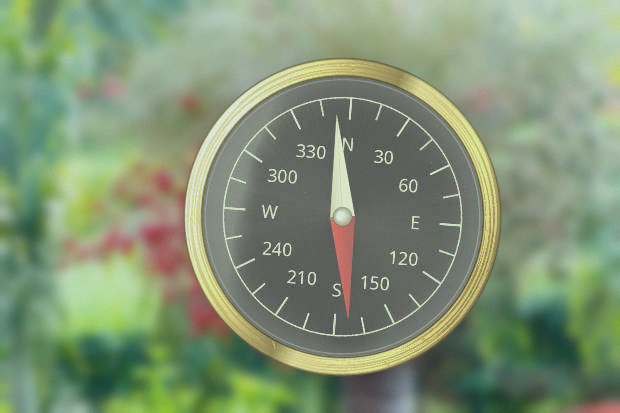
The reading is 172.5
